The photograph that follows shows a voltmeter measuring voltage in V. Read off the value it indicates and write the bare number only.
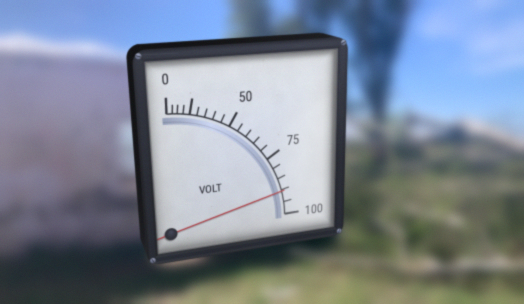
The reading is 90
